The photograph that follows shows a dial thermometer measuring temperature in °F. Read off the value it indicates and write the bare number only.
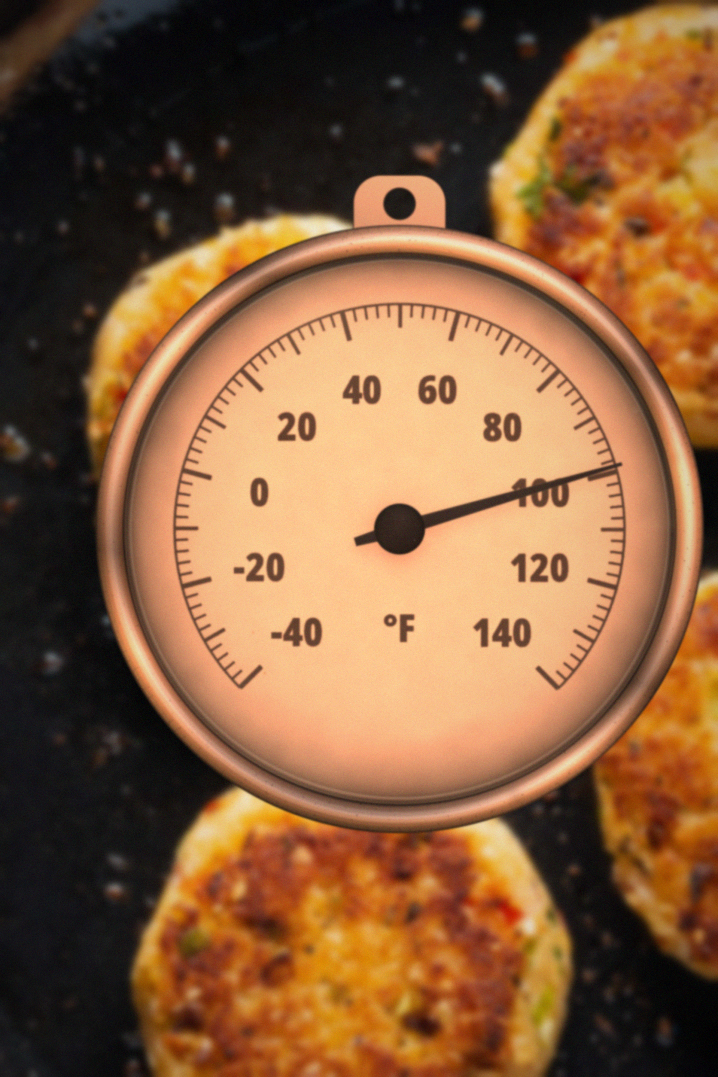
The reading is 99
